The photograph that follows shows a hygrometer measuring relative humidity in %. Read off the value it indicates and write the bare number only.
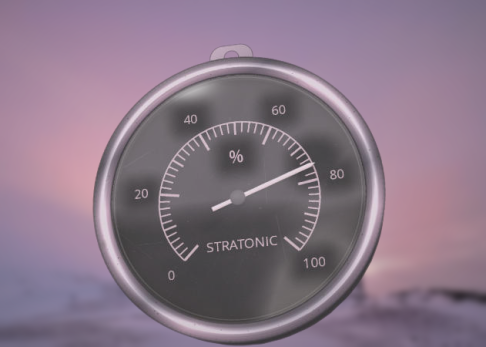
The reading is 76
